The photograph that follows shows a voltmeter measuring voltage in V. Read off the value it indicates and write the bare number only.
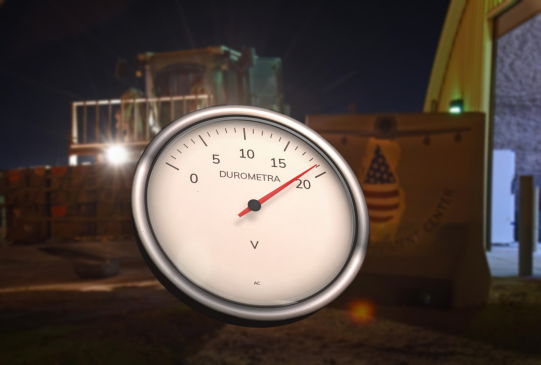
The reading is 19
